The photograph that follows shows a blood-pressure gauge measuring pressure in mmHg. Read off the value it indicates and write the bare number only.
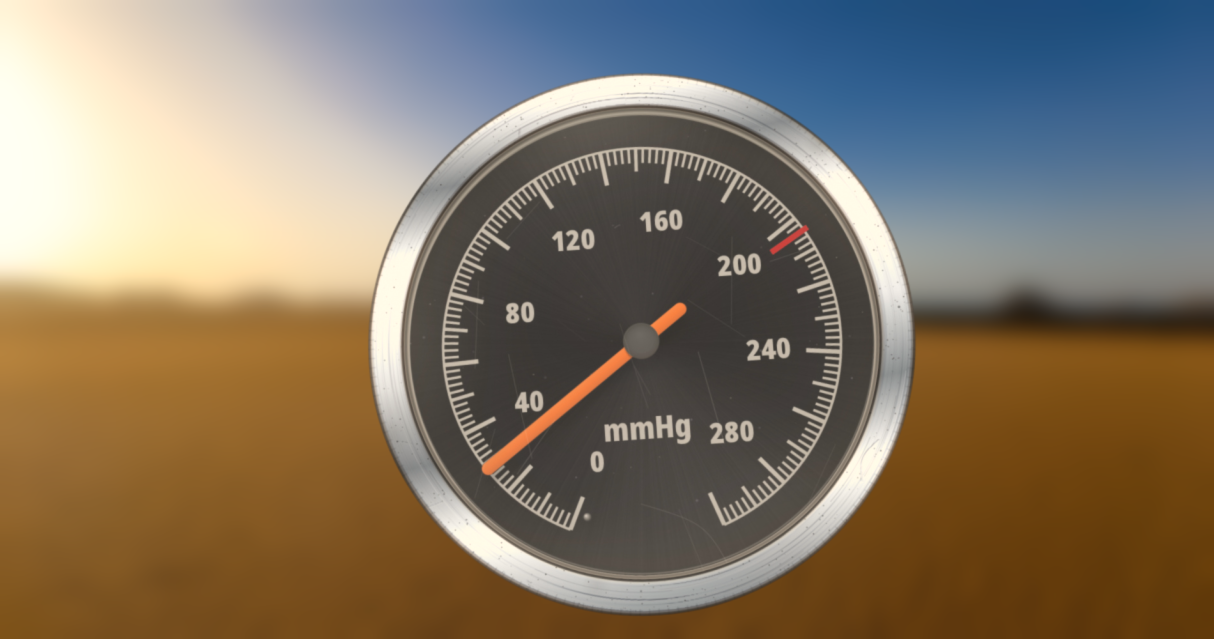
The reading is 28
